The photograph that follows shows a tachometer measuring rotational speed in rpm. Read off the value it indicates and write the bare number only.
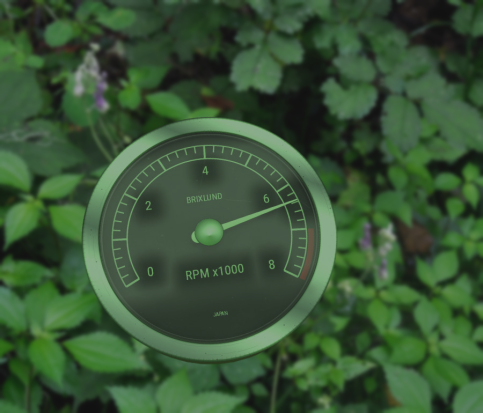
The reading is 6400
